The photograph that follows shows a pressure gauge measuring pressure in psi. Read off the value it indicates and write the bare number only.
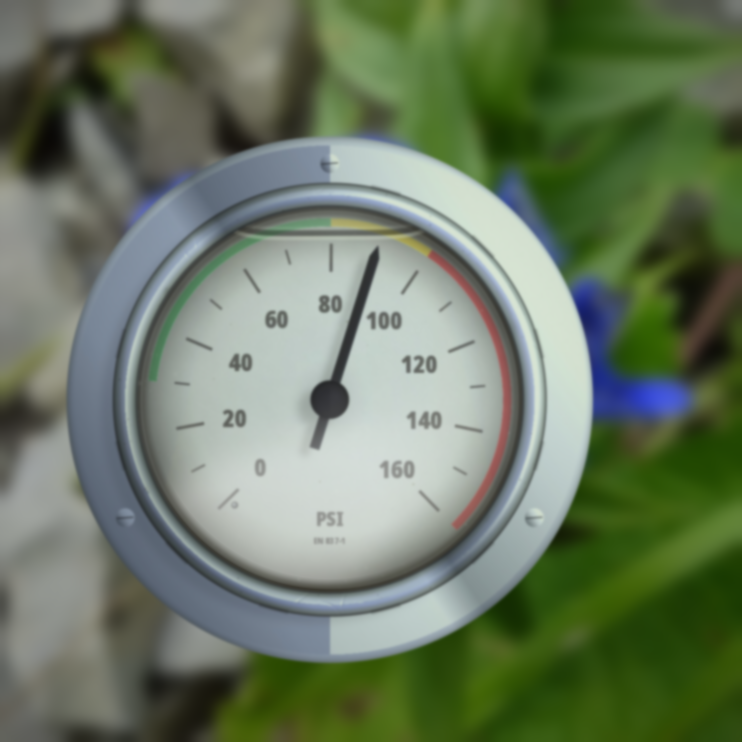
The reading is 90
